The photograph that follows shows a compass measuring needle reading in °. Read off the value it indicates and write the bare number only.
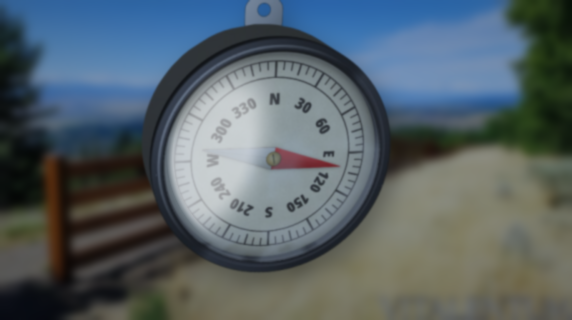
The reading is 100
